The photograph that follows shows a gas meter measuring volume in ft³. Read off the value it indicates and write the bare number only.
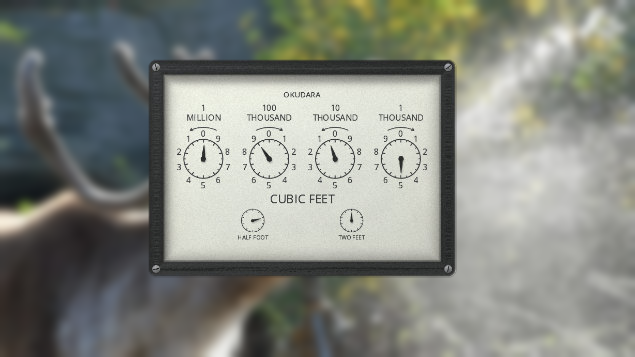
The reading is 990500
